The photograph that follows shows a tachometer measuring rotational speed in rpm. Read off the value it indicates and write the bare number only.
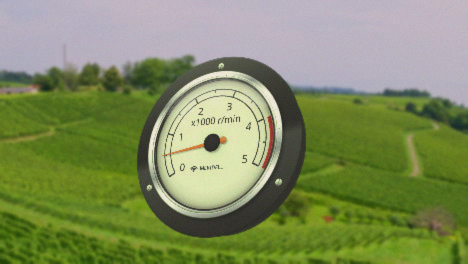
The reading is 500
